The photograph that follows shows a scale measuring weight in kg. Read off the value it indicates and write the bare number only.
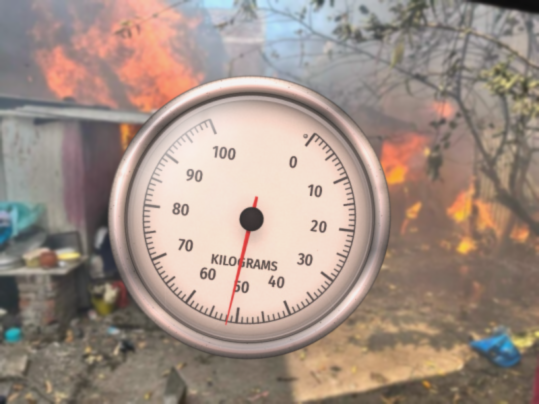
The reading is 52
